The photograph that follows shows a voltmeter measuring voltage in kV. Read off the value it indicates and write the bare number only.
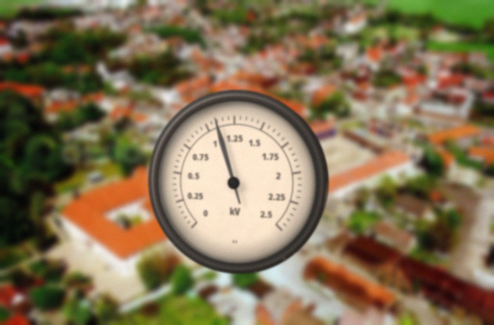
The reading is 1.1
